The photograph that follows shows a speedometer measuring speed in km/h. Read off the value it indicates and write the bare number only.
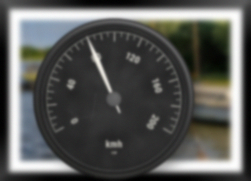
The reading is 80
